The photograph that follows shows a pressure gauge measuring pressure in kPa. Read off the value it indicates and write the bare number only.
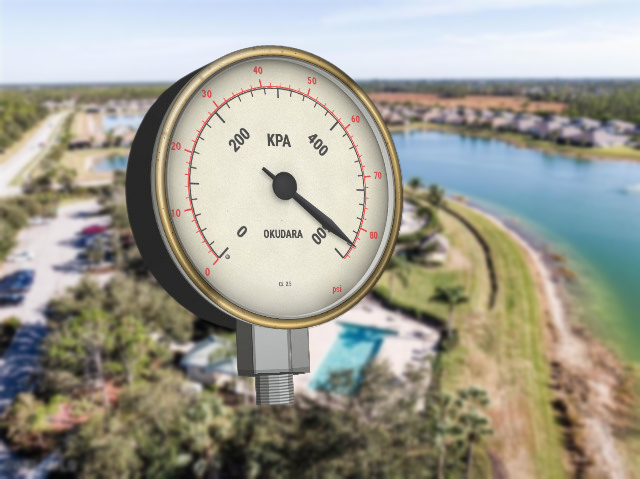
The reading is 580
